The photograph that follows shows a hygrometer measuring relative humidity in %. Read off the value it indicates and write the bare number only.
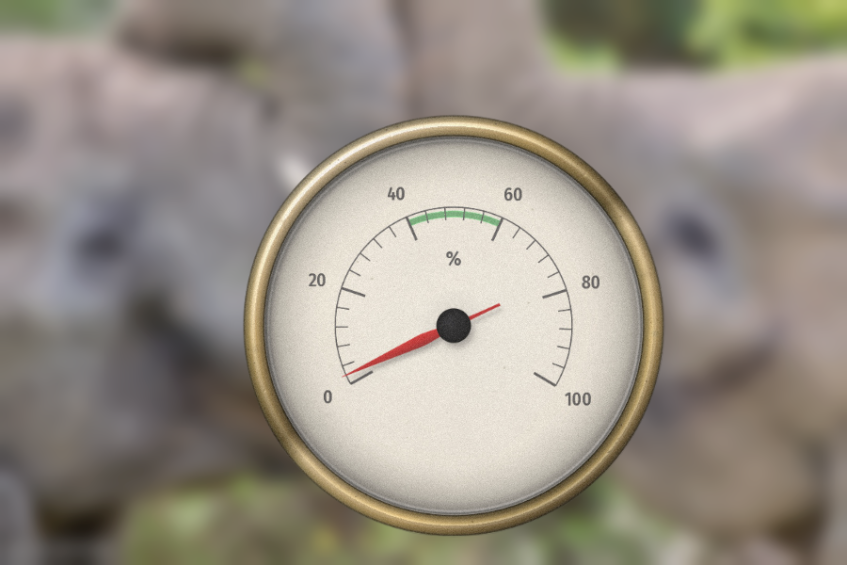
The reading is 2
